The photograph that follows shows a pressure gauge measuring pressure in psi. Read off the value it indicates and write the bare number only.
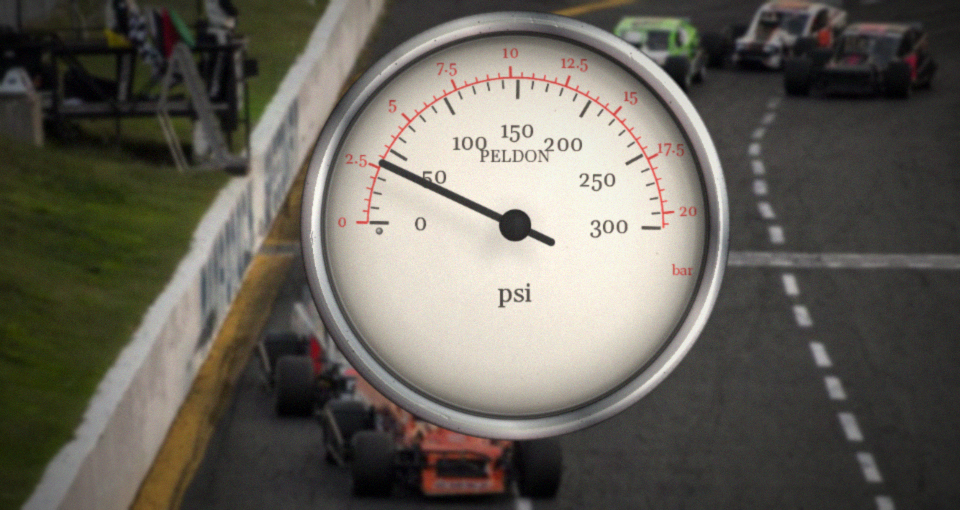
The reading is 40
